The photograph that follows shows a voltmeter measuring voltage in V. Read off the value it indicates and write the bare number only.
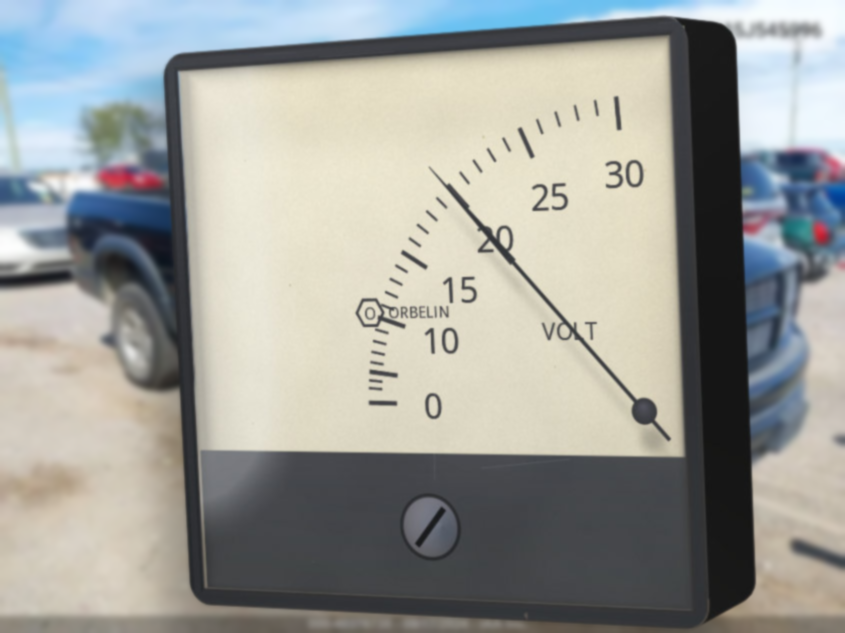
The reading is 20
